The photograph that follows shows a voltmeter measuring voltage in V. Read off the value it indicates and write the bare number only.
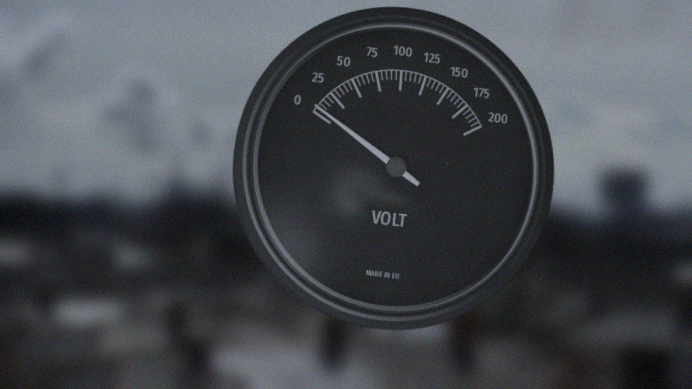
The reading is 5
